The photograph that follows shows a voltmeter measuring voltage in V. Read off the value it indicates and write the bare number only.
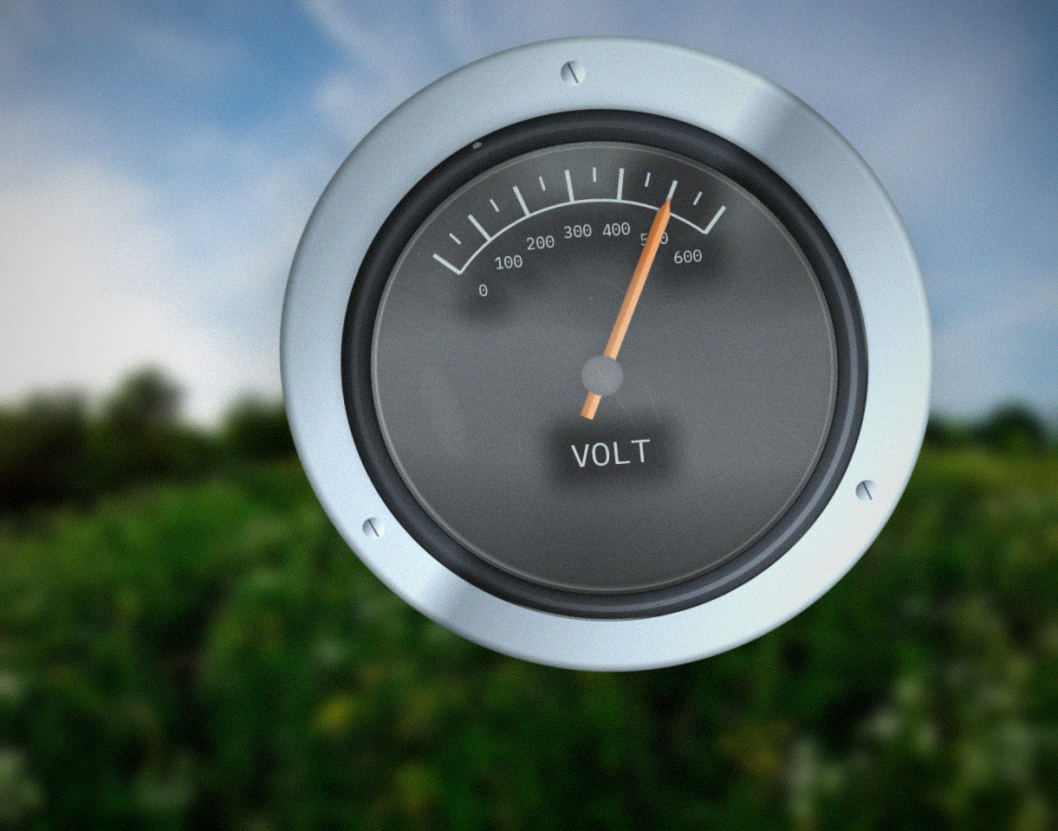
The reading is 500
